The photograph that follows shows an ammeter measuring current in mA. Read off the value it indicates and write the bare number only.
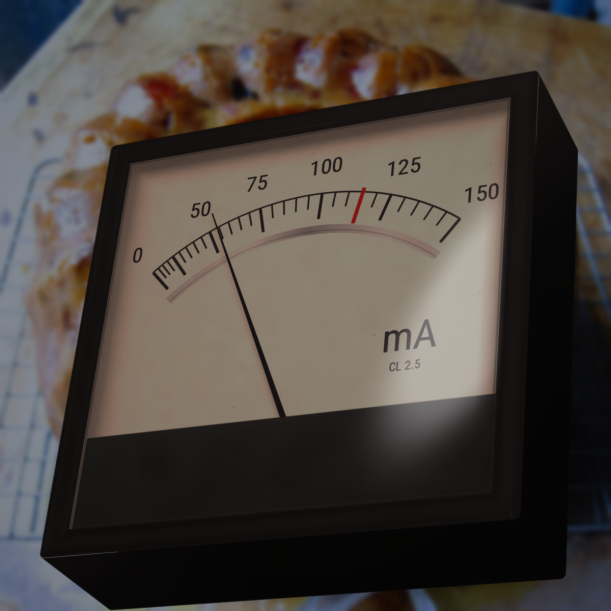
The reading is 55
